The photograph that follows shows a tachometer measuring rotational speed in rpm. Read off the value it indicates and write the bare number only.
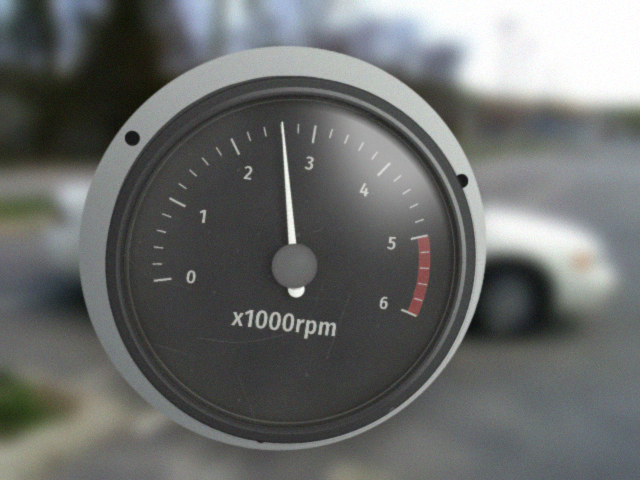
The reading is 2600
